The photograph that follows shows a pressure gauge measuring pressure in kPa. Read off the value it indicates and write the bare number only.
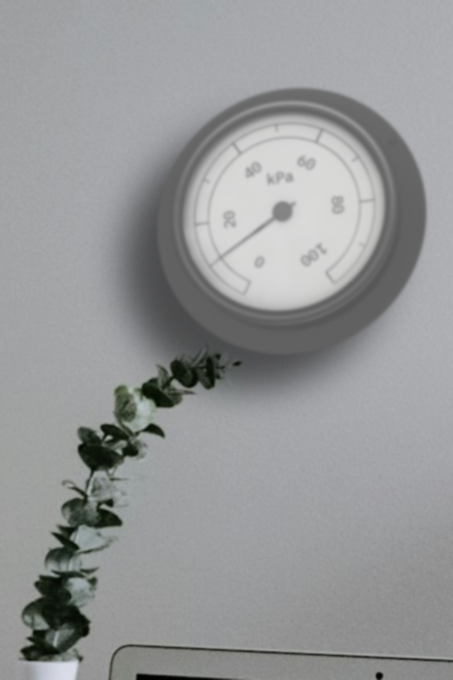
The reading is 10
